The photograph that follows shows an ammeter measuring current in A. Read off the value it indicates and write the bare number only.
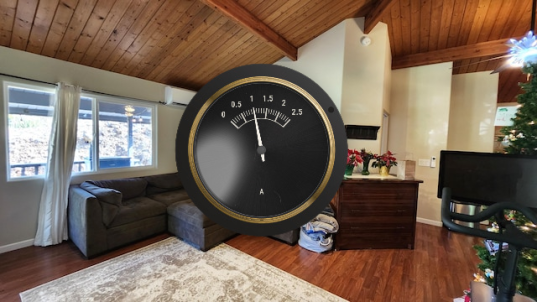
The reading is 1
